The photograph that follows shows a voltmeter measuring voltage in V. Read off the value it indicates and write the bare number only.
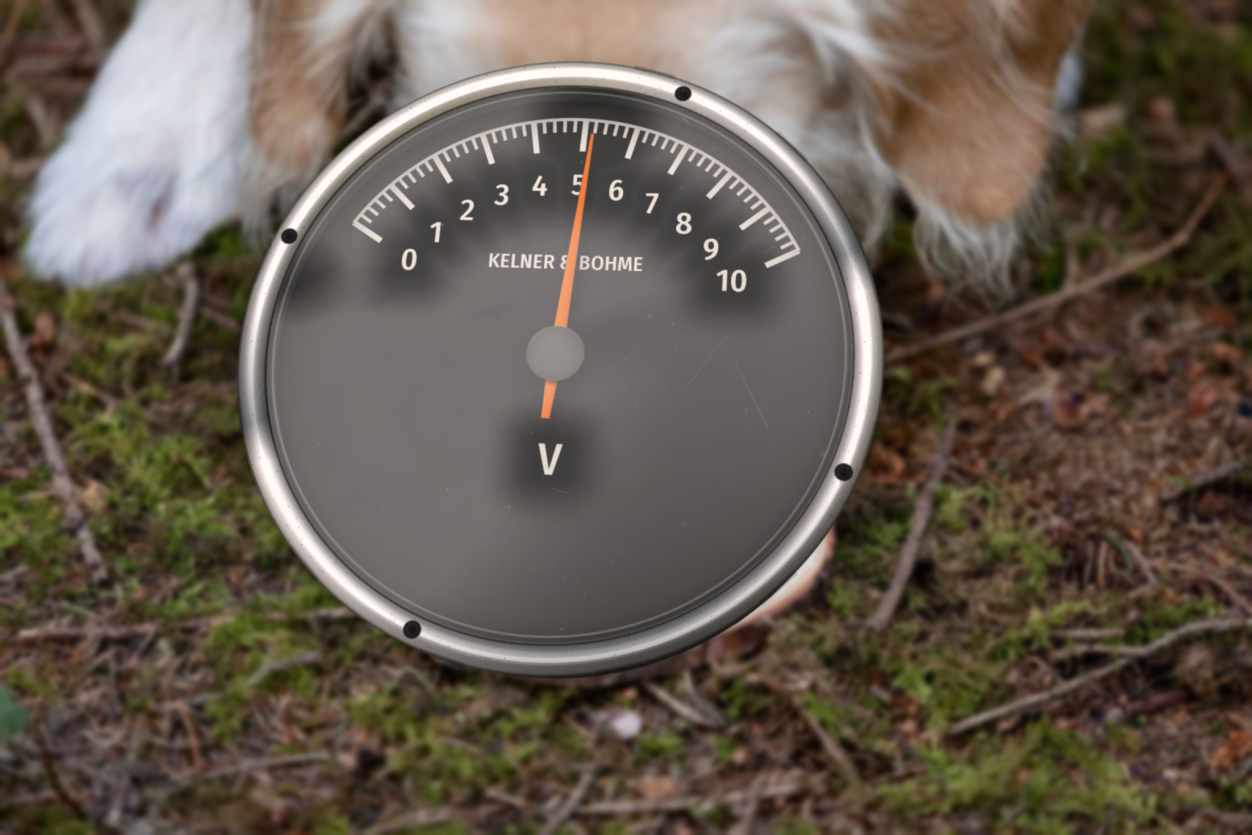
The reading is 5.2
